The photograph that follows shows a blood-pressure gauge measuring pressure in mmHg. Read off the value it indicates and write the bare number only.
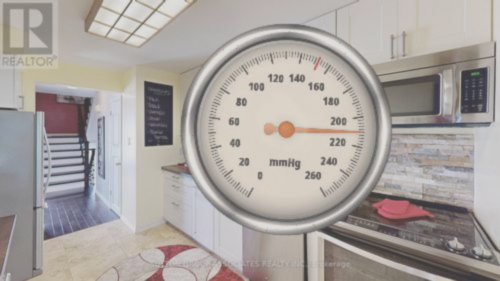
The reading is 210
